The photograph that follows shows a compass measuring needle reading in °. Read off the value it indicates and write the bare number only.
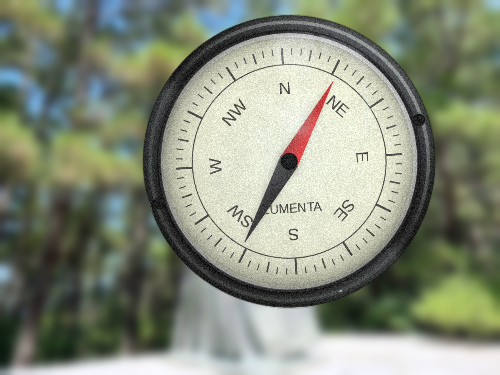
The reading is 32.5
